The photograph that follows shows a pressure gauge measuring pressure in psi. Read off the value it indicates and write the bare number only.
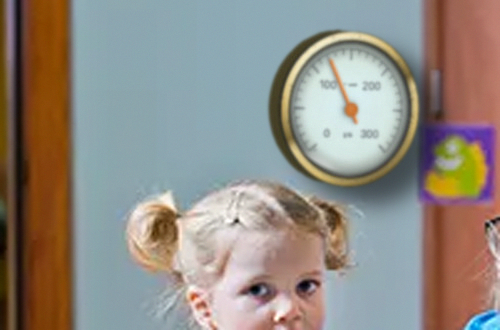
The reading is 120
